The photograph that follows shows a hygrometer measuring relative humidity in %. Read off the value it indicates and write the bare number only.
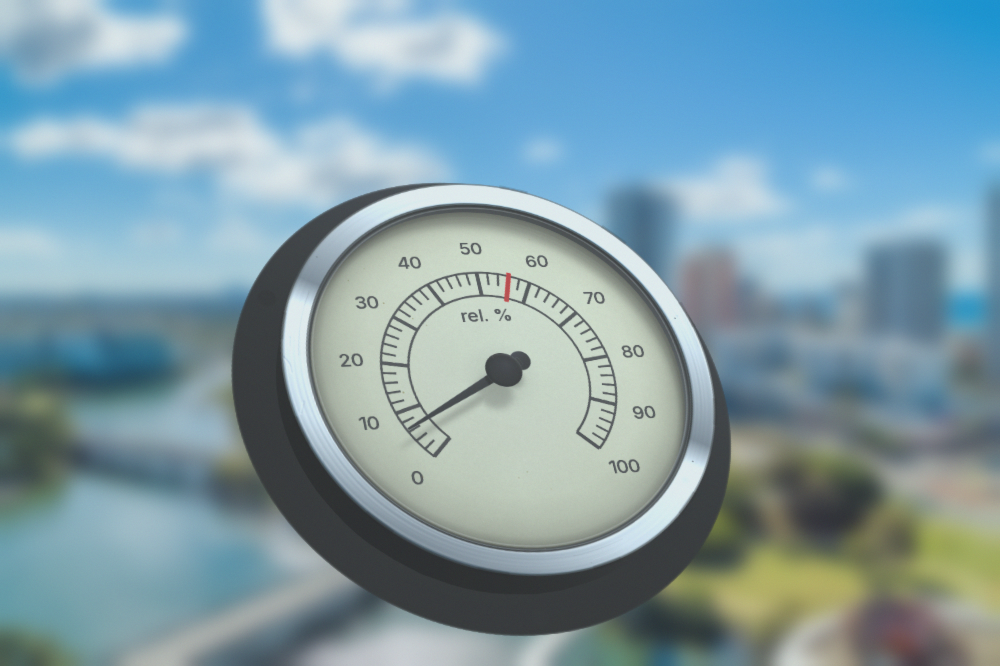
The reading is 6
